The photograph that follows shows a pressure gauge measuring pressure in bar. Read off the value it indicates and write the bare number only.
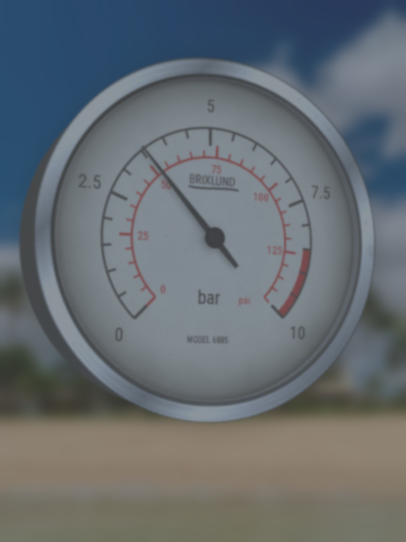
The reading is 3.5
